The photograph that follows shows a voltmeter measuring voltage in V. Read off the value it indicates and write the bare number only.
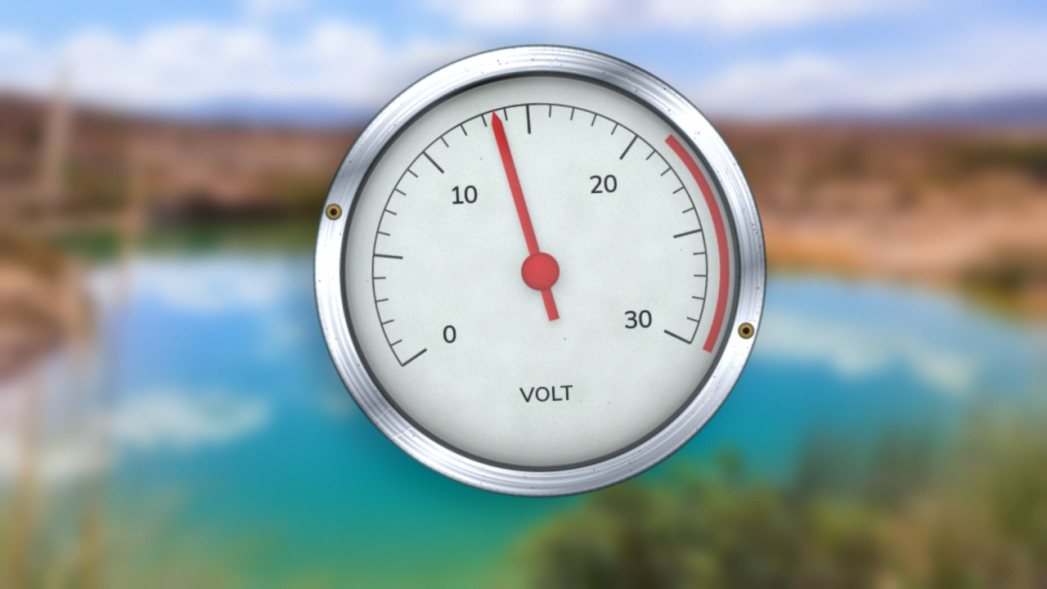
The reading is 13.5
